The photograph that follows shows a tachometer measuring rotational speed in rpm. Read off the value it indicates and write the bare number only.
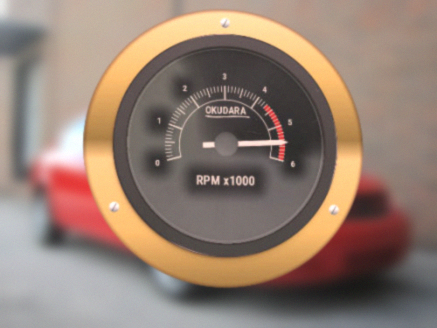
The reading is 5500
